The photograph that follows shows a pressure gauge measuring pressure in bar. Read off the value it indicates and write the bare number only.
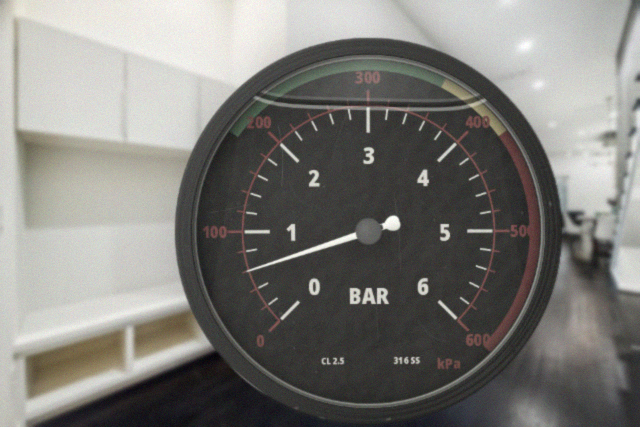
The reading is 0.6
